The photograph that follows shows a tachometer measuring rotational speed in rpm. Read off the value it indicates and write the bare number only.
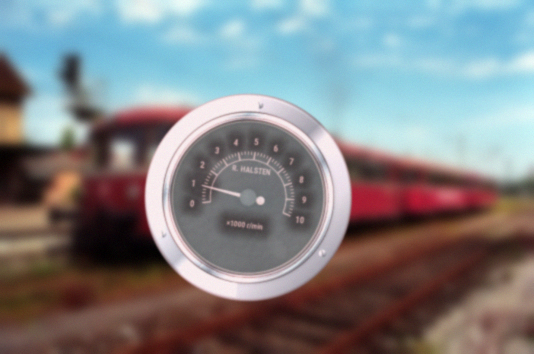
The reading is 1000
